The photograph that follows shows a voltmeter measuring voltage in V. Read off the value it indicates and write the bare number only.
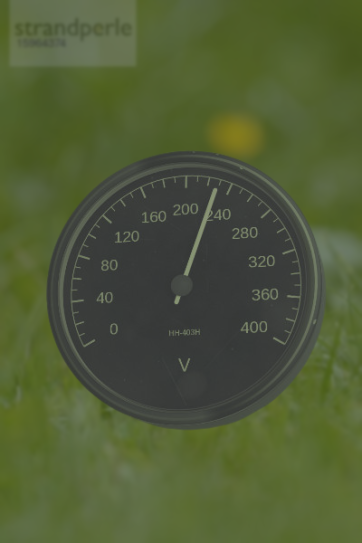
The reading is 230
